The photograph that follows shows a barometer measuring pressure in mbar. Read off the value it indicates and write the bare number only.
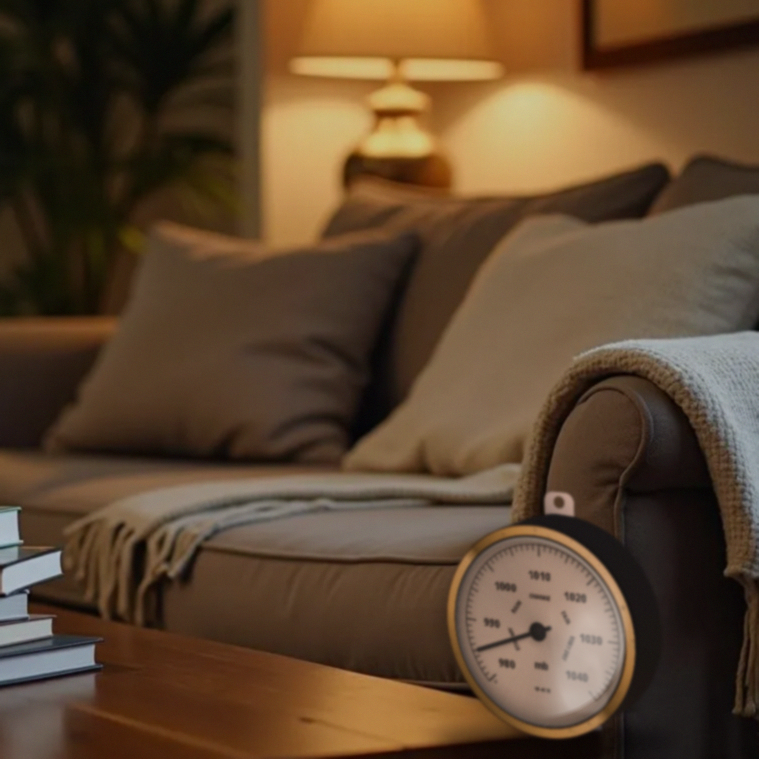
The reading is 985
